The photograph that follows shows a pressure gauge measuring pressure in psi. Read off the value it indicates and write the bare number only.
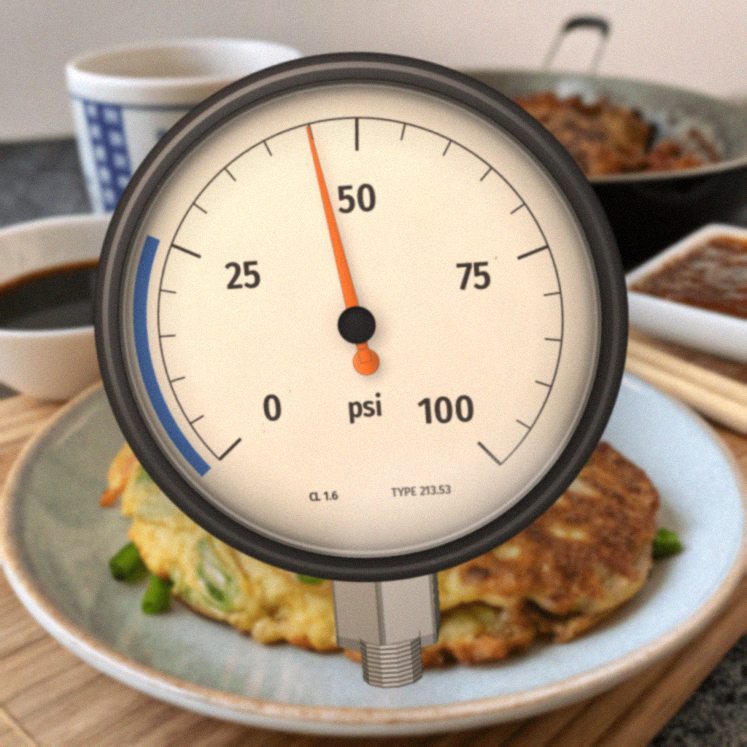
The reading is 45
